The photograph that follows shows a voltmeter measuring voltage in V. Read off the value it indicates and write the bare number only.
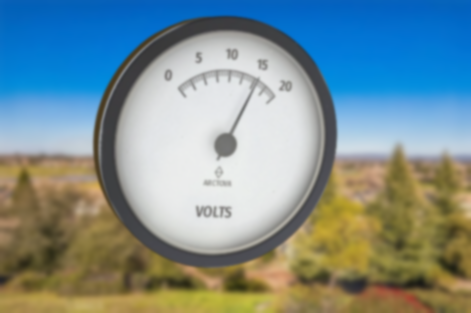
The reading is 15
